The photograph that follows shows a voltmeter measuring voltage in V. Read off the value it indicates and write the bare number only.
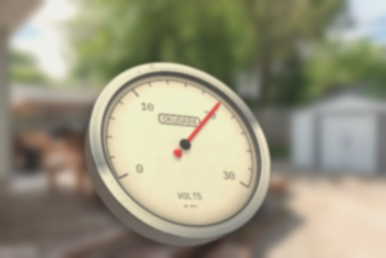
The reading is 20
